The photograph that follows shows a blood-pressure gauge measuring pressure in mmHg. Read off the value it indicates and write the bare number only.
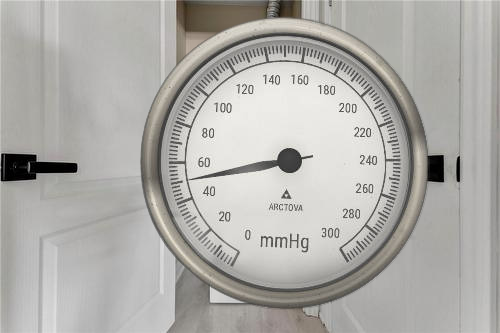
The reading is 50
